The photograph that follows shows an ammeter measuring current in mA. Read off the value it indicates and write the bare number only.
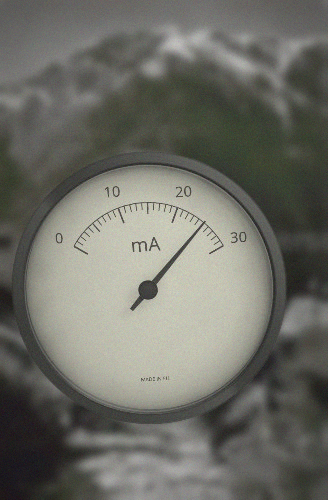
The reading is 25
